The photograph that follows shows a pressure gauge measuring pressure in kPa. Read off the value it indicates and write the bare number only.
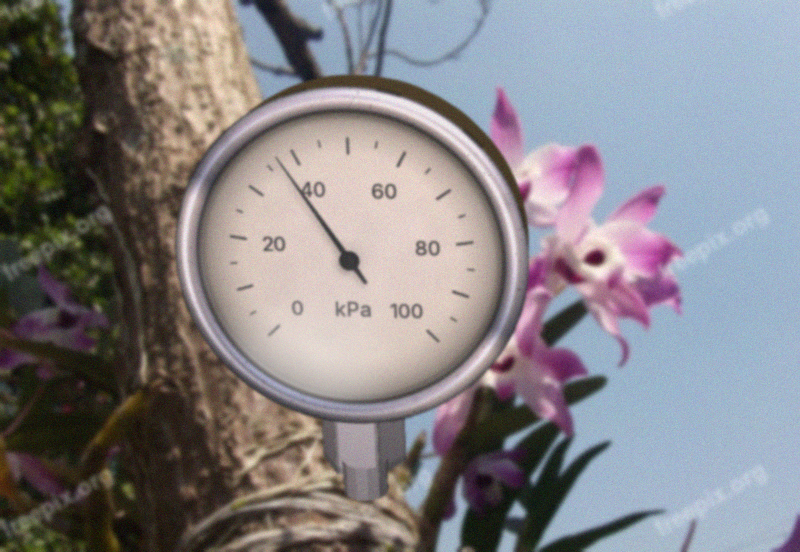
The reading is 37.5
